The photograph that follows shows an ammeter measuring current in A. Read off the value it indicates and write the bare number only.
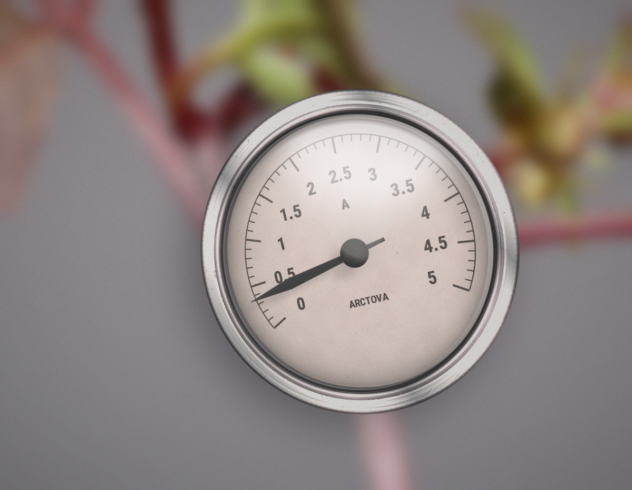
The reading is 0.35
